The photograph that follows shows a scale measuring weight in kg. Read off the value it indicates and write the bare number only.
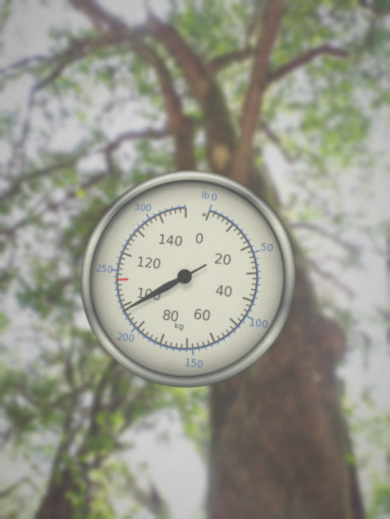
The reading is 98
